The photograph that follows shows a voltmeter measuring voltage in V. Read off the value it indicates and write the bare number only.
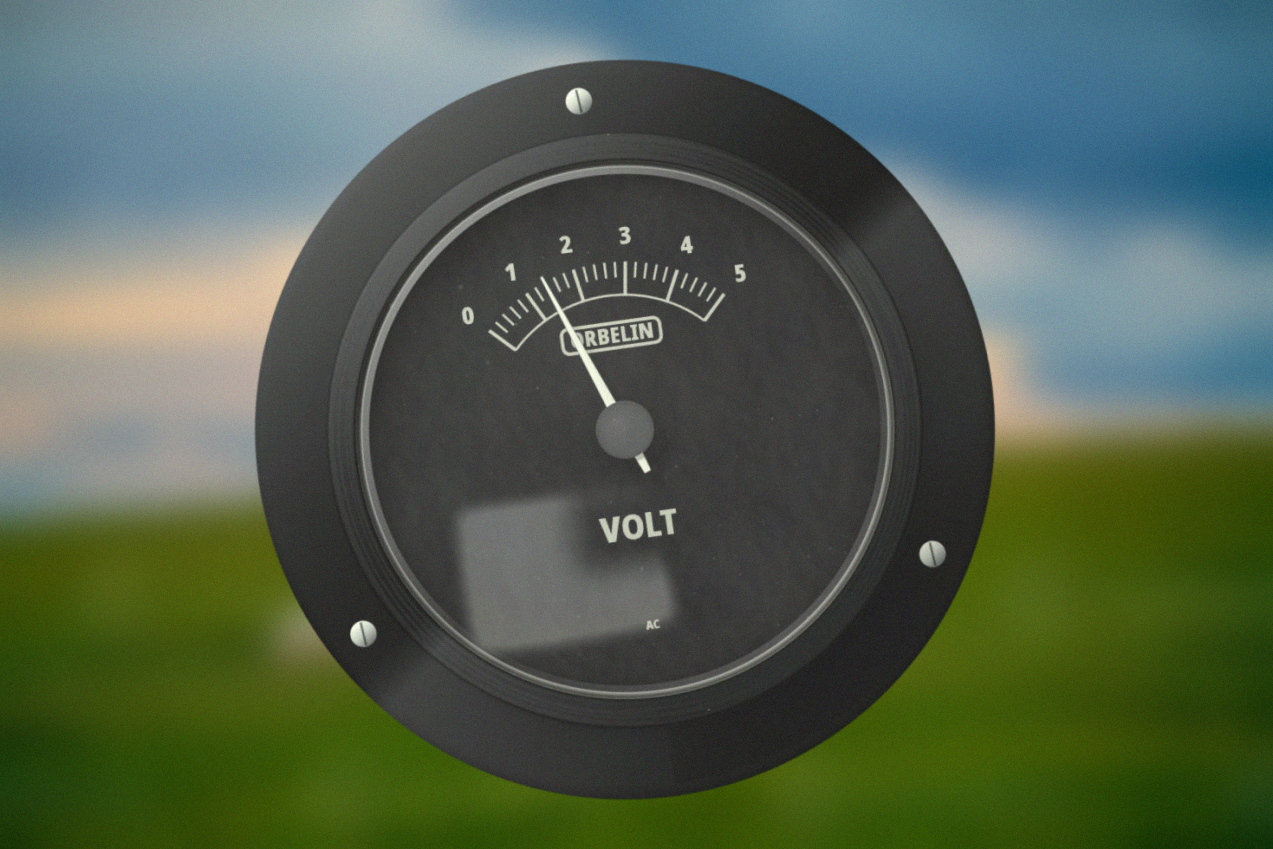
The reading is 1.4
